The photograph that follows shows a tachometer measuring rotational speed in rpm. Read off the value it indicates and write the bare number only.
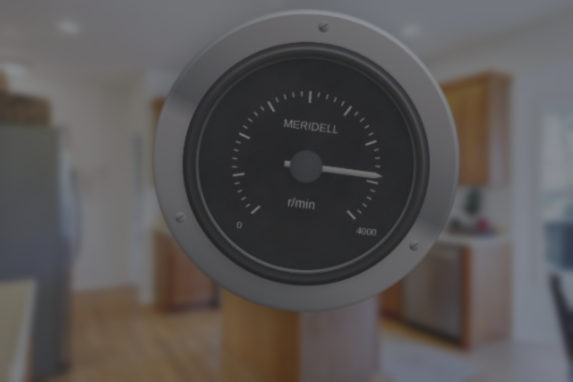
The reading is 3400
